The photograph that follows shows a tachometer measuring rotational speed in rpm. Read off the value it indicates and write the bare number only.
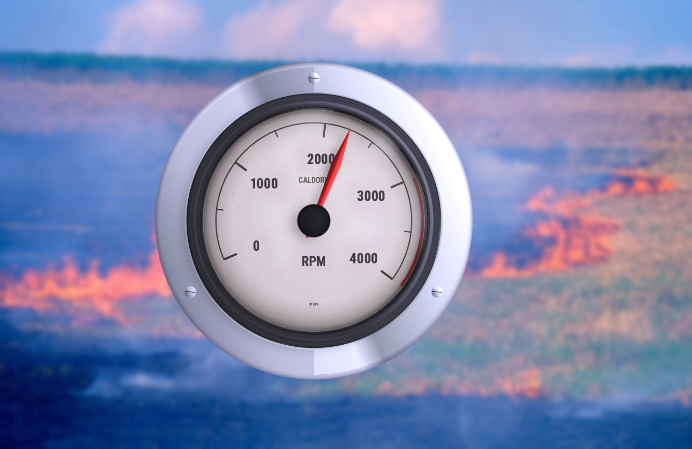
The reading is 2250
